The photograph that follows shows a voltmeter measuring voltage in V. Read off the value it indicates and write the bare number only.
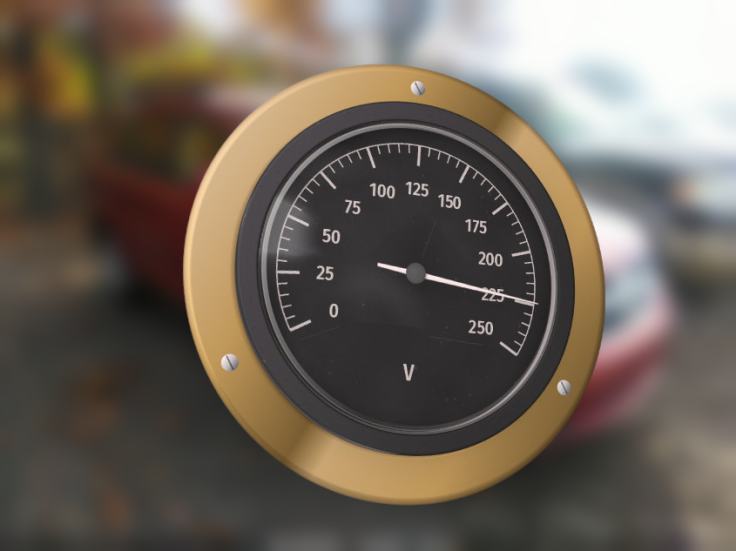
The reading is 225
